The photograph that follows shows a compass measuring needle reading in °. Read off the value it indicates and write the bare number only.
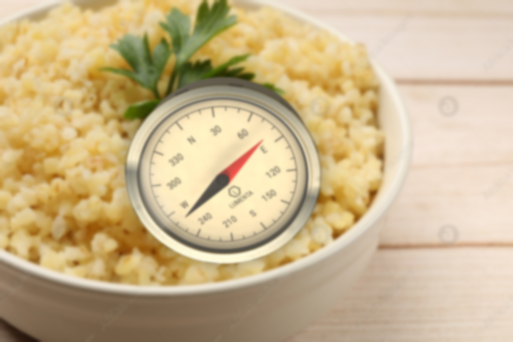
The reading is 80
